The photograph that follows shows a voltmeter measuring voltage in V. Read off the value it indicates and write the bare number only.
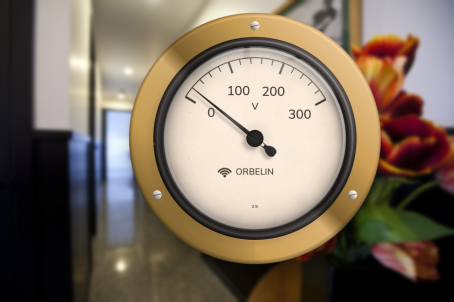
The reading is 20
